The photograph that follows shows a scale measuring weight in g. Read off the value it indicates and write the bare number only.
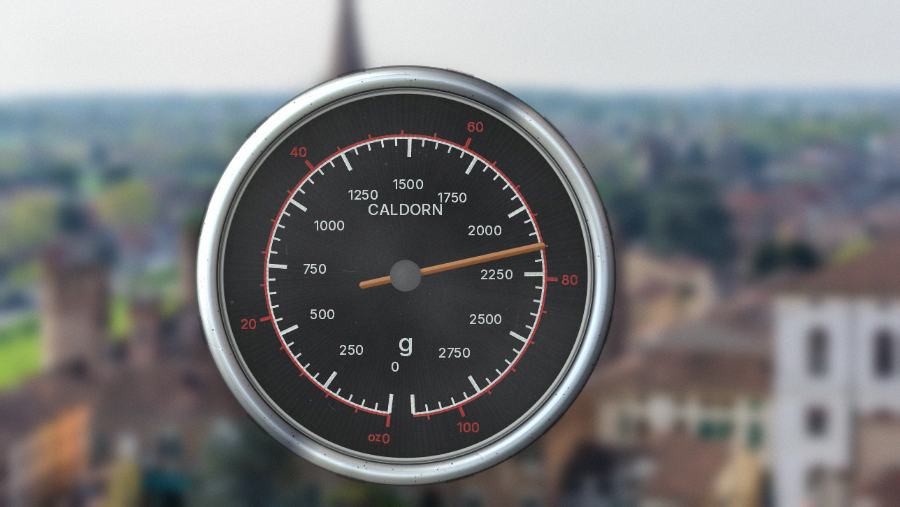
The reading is 2150
